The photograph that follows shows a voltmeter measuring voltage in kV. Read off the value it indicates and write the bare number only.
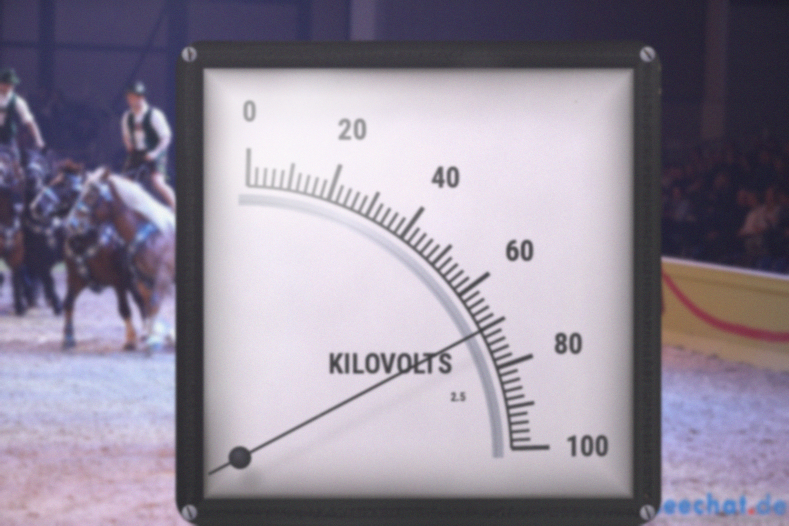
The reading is 70
